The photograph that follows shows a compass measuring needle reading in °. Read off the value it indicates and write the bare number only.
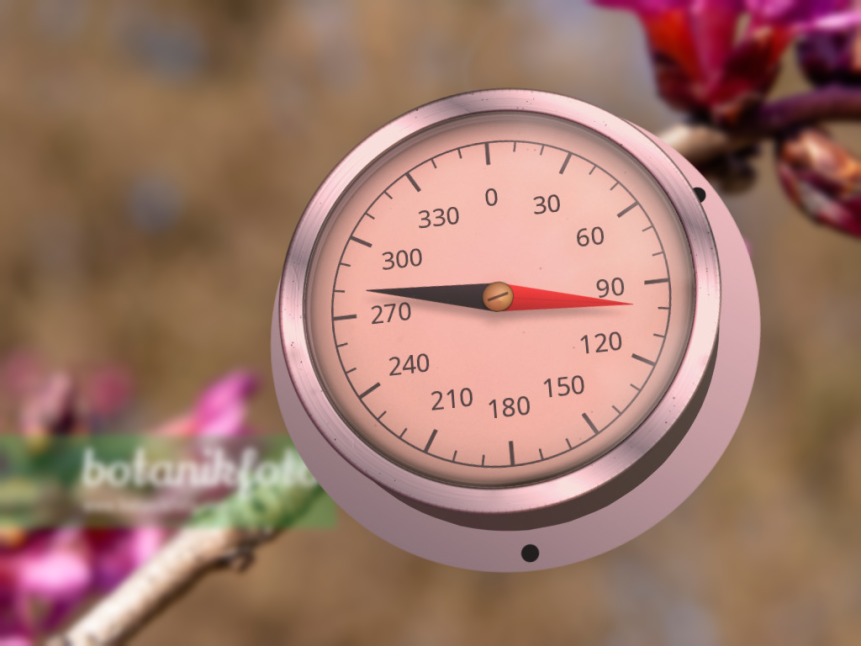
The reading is 100
